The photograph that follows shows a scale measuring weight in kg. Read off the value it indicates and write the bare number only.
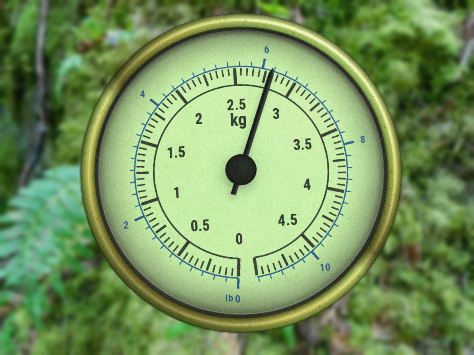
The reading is 2.8
